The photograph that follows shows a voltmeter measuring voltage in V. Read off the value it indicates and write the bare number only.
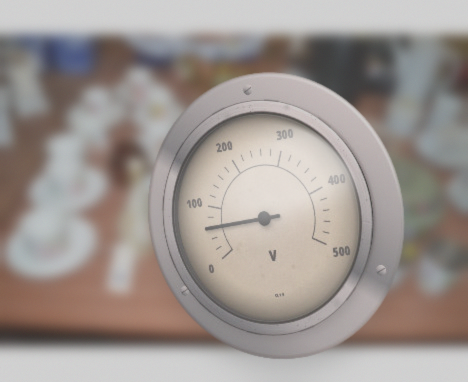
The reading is 60
